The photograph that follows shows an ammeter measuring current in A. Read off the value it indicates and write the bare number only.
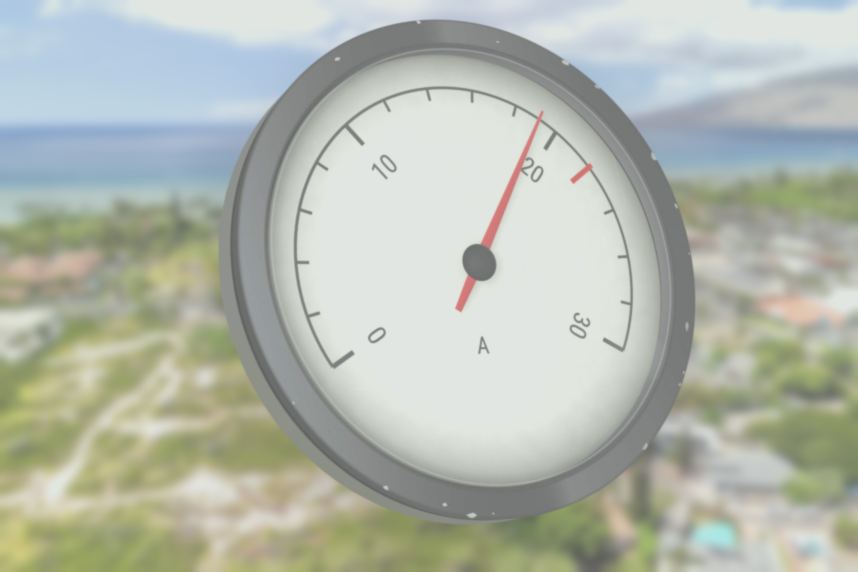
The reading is 19
